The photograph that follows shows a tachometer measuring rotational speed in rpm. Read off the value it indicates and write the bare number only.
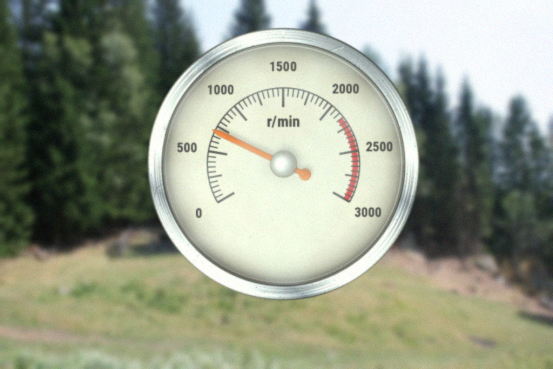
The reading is 700
